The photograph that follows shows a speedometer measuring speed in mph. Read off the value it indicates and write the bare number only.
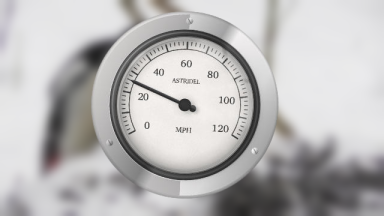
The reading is 26
